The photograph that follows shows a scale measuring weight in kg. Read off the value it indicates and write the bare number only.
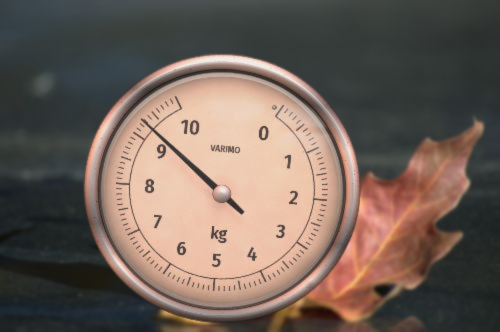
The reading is 9.3
